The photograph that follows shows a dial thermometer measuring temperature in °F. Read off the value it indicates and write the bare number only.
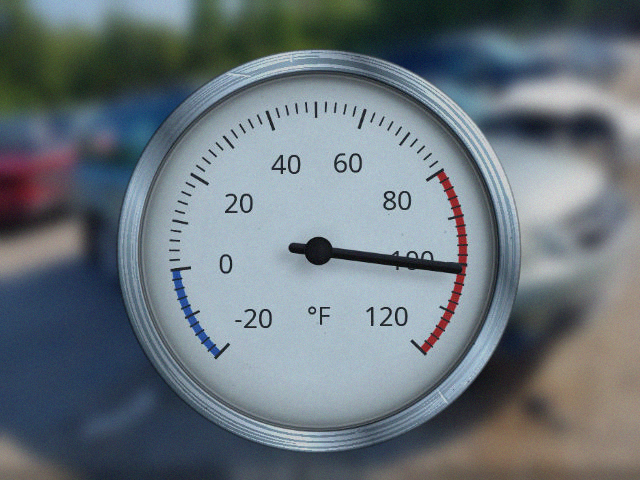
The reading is 101
